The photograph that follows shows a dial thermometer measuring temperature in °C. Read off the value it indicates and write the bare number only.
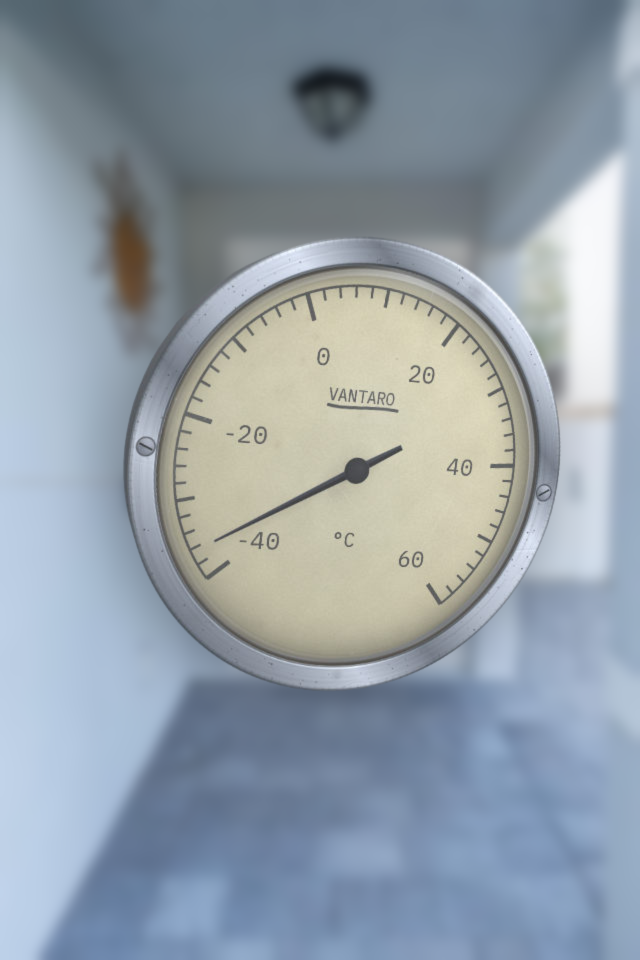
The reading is -36
